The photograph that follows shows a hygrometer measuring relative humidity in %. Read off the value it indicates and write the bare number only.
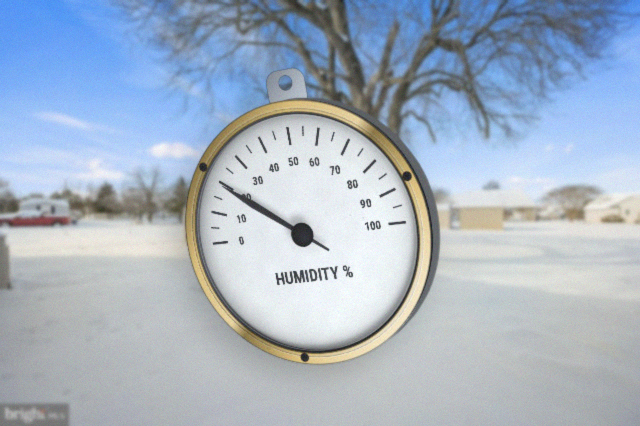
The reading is 20
